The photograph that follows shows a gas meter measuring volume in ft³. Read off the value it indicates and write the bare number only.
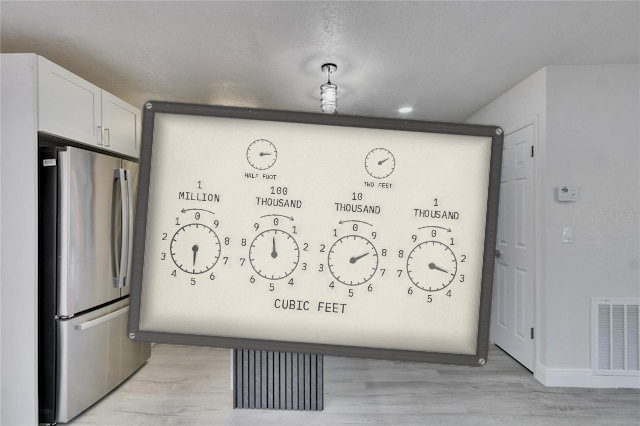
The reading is 498300
